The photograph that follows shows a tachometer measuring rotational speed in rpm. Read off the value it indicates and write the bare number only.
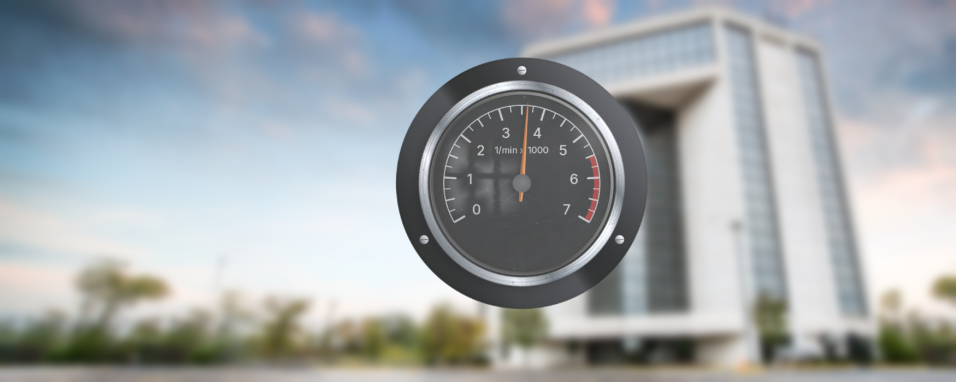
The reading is 3625
